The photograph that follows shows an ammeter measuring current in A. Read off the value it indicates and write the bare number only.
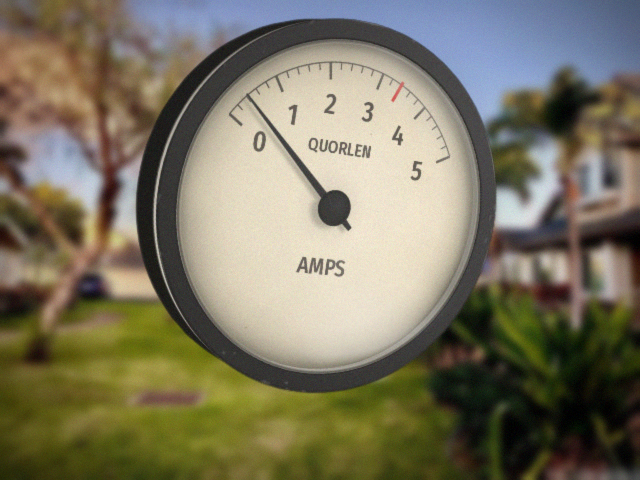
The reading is 0.4
